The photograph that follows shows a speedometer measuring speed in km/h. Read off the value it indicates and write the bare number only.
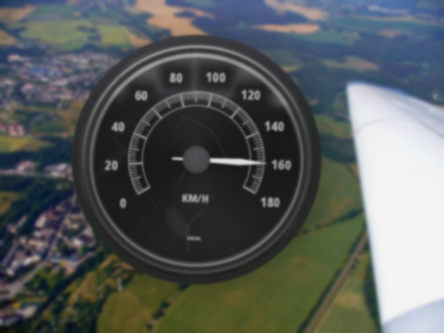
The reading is 160
